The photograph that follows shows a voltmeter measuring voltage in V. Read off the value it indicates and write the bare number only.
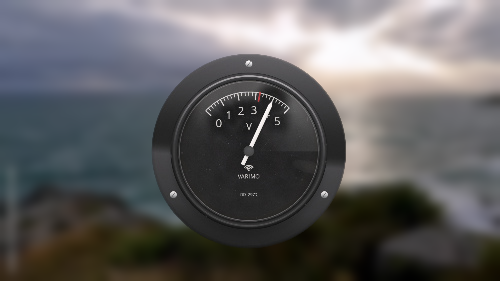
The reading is 4
